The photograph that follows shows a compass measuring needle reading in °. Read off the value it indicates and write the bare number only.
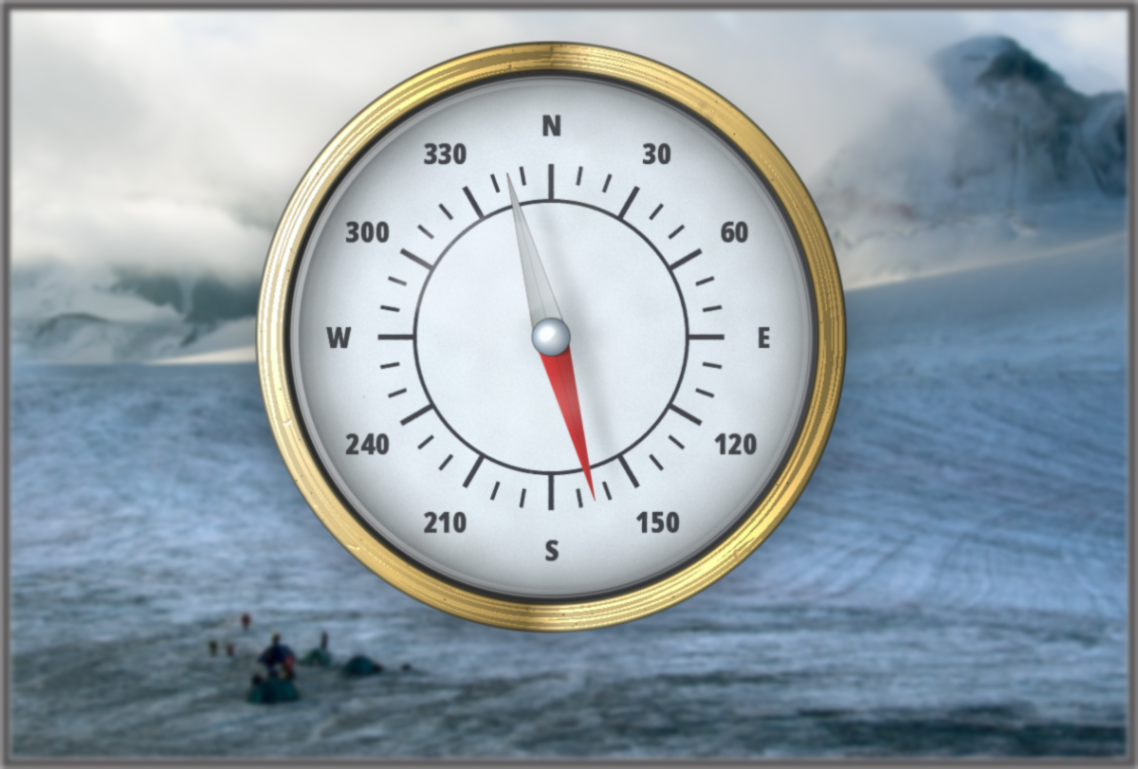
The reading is 165
